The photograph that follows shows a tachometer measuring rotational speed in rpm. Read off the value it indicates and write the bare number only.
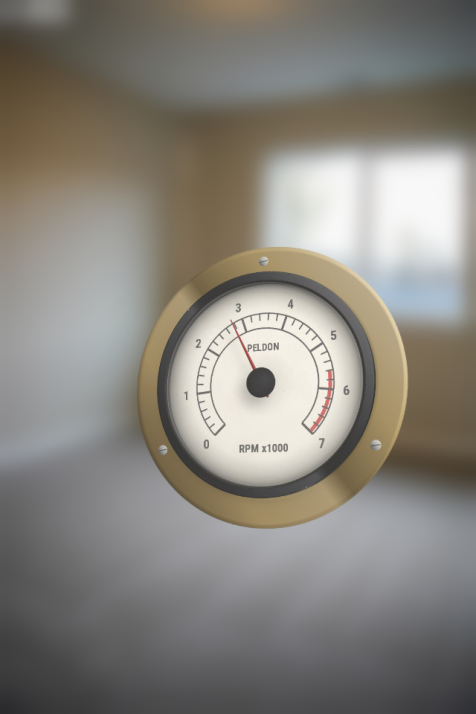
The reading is 2800
